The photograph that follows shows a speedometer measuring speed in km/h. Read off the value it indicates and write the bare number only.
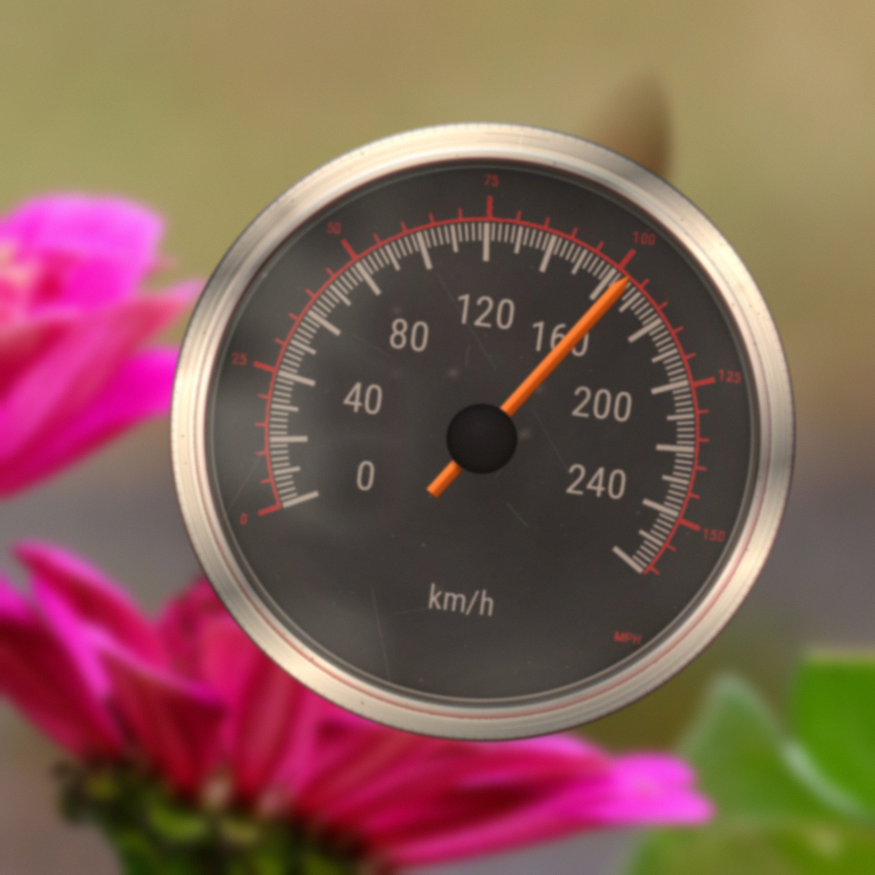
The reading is 164
